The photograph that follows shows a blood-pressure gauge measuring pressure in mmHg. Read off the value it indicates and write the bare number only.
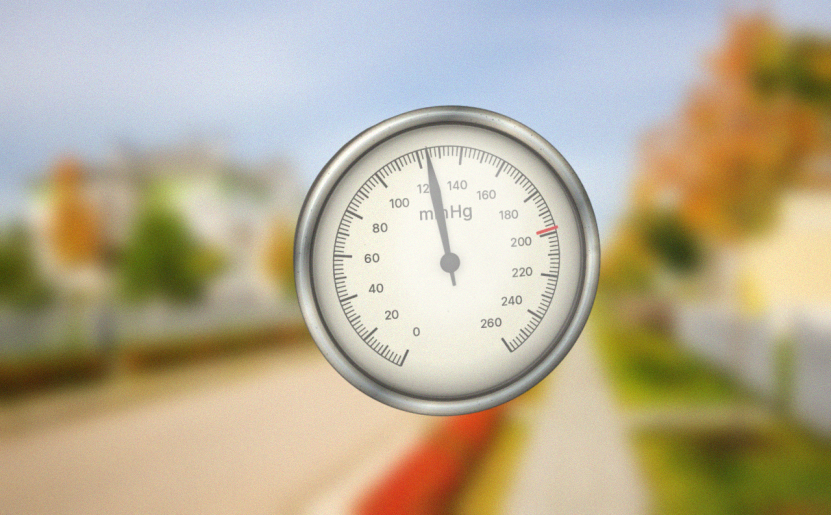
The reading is 124
